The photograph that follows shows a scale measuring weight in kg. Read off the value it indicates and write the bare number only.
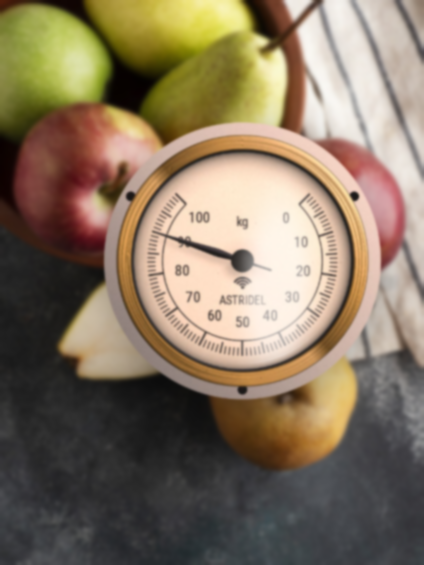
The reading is 90
